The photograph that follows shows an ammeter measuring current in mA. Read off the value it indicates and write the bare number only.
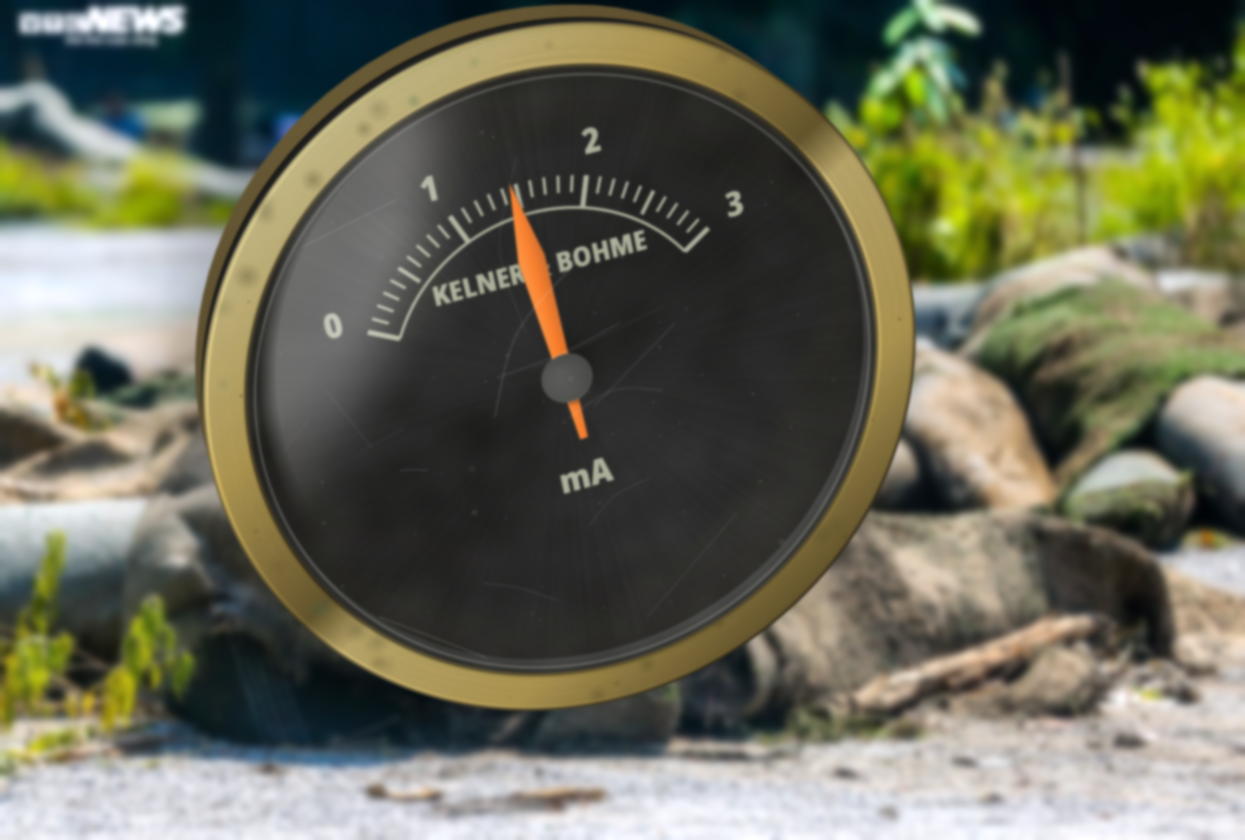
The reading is 1.45
